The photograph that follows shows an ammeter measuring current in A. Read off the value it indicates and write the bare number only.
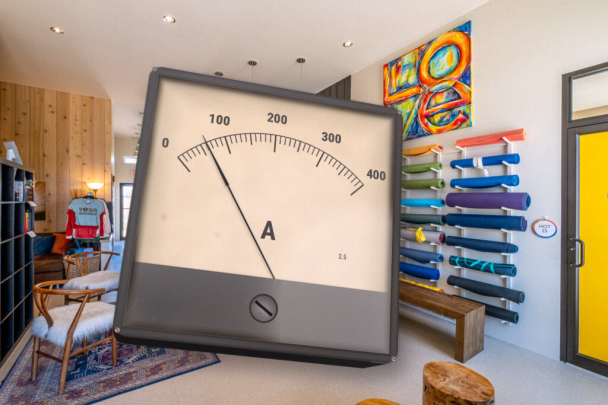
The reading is 60
